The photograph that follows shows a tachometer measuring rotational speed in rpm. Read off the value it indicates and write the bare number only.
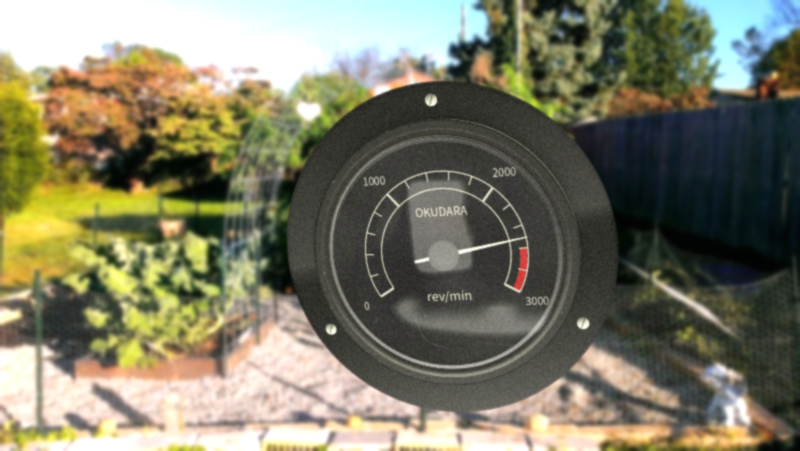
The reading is 2500
